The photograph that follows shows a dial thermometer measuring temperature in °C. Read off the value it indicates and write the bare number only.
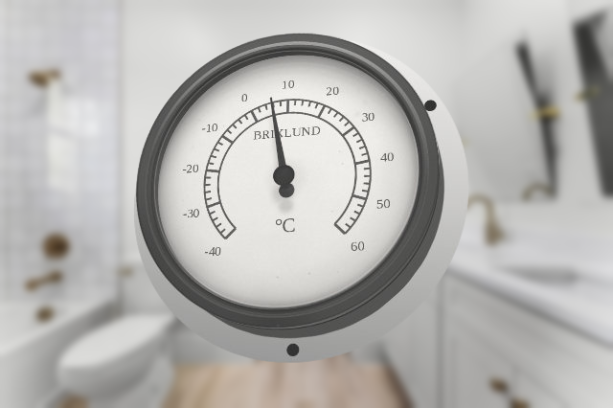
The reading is 6
